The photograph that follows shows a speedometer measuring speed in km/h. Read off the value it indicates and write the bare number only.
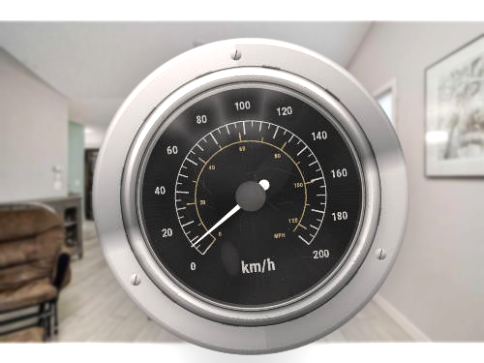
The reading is 7.5
